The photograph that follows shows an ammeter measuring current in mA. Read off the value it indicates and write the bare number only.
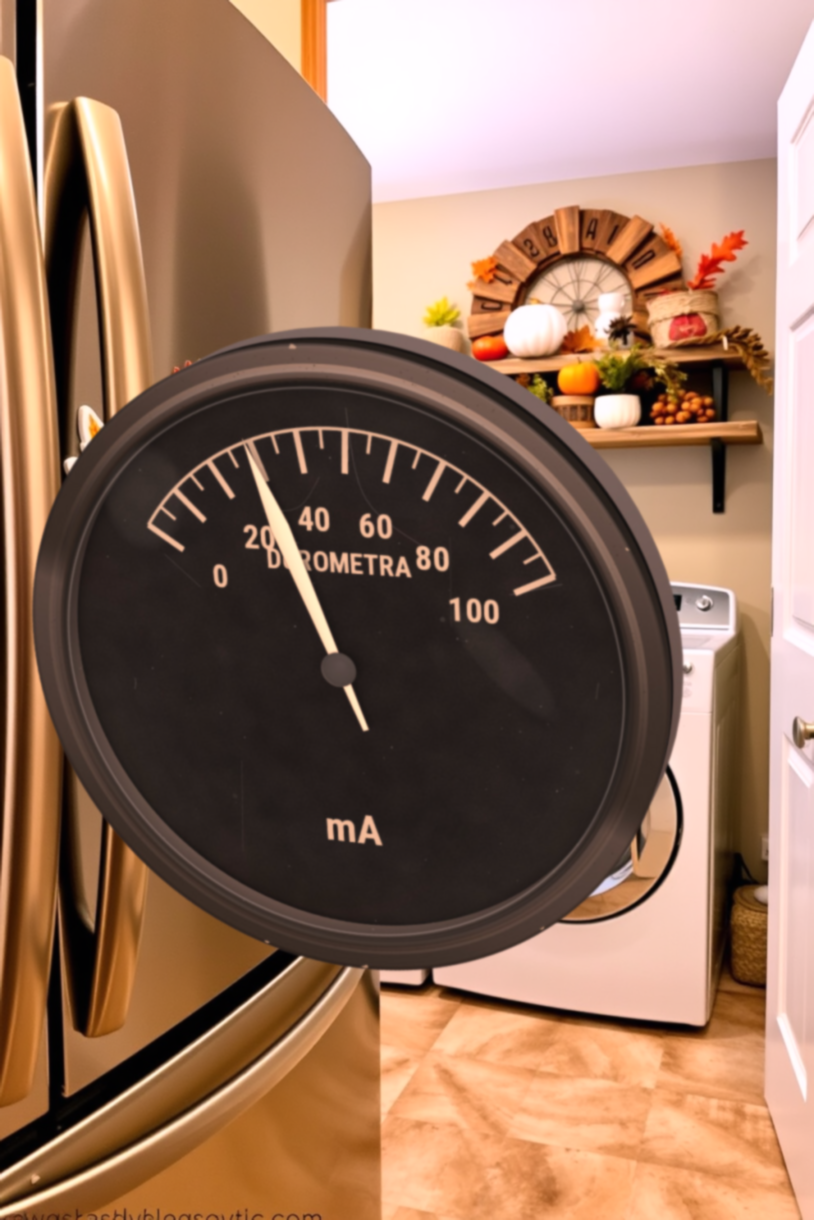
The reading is 30
